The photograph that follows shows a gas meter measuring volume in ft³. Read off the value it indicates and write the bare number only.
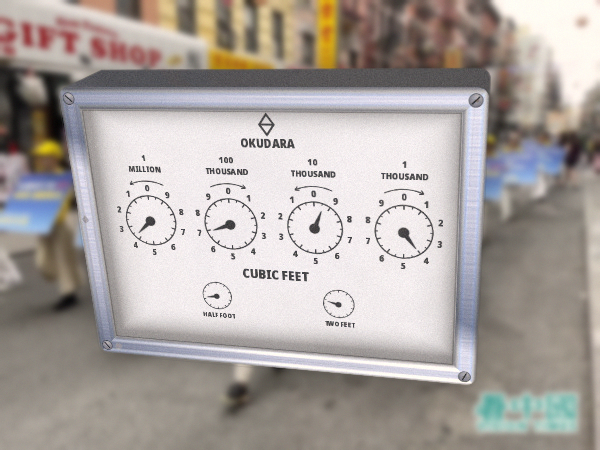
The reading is 369400
